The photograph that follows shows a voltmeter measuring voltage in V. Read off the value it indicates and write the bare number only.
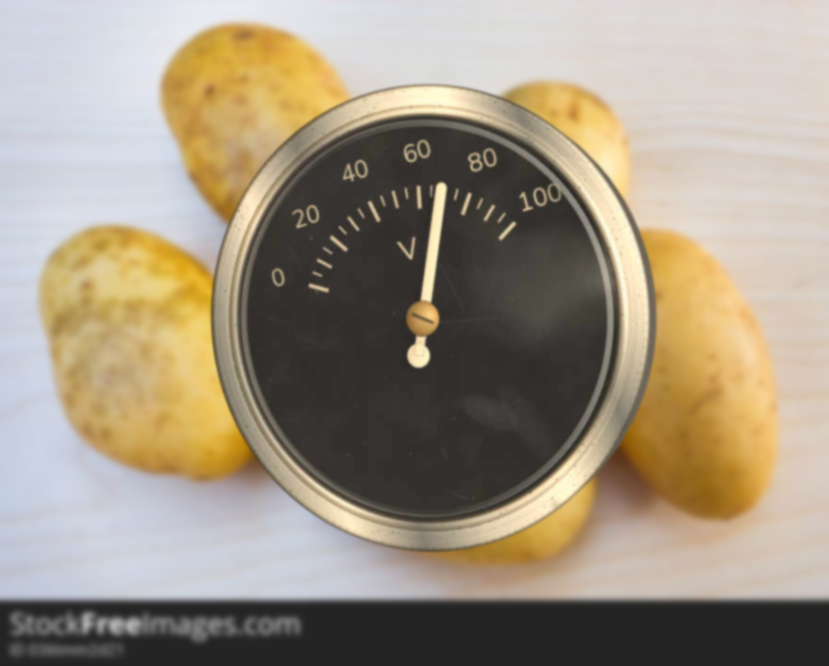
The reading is 70
